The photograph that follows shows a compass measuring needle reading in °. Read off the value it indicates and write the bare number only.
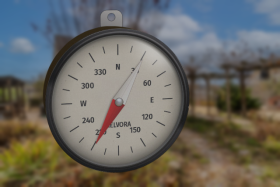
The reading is 210
